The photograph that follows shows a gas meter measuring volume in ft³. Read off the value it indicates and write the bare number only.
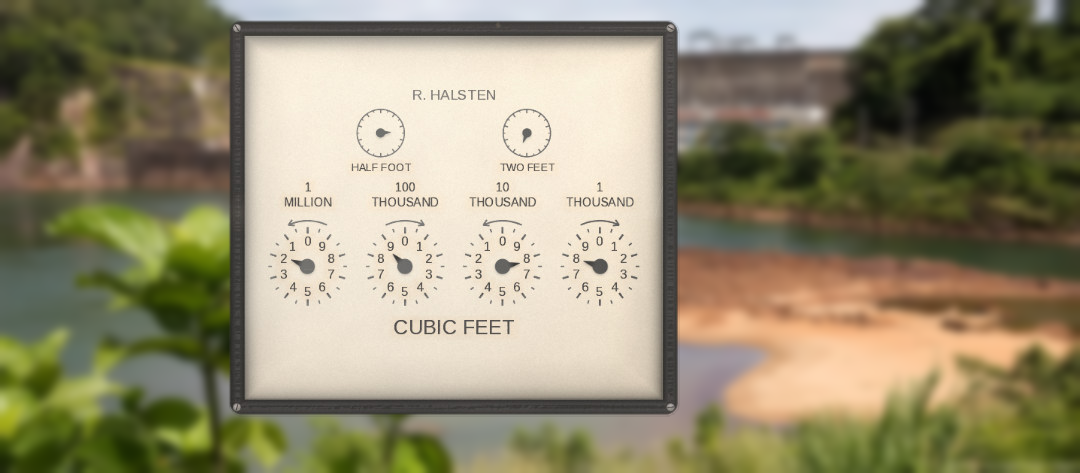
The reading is 187800
